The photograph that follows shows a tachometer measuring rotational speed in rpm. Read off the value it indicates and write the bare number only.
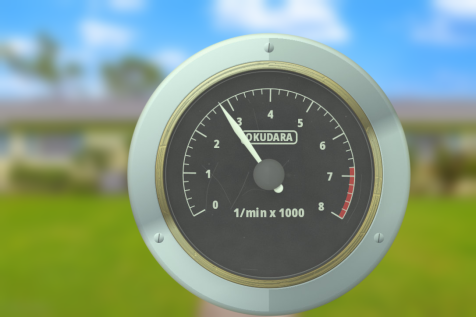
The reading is 2800
